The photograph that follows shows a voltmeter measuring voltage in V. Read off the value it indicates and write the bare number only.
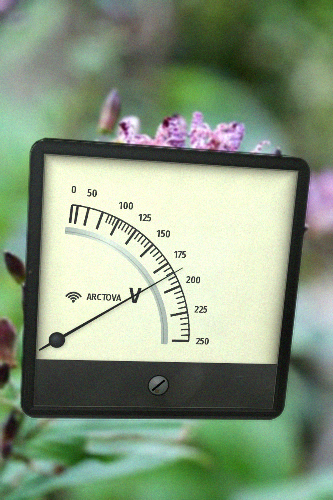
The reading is 185
